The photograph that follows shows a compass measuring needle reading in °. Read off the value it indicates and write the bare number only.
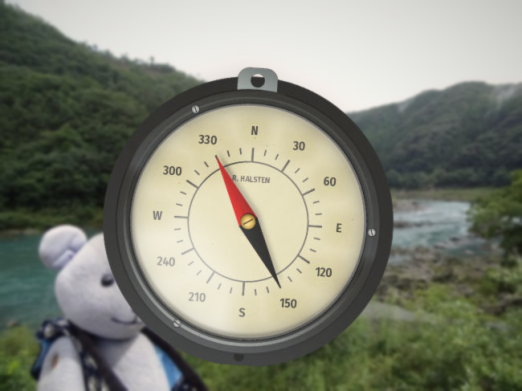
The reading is 330
